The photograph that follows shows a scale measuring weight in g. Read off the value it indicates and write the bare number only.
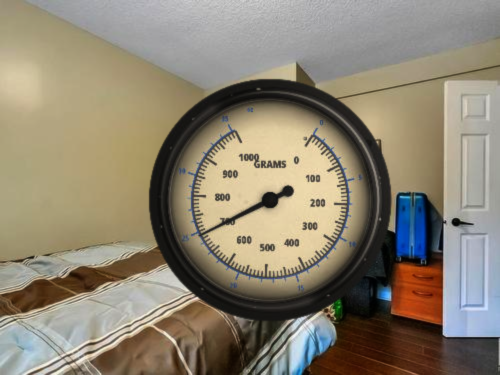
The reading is 700
